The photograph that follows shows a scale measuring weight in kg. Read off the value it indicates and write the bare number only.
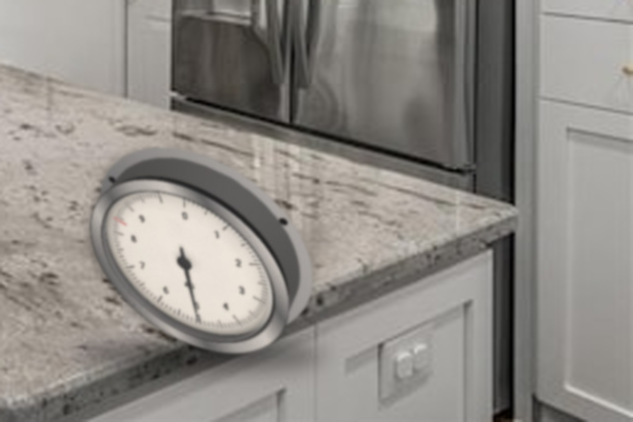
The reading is 5
